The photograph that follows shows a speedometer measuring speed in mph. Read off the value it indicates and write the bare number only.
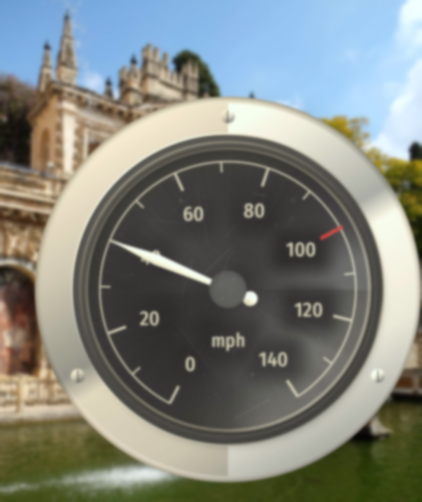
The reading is 40
